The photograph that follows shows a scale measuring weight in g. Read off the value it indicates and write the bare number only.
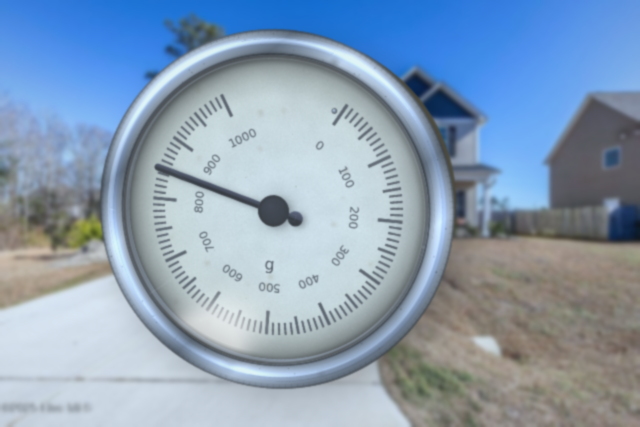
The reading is 850
